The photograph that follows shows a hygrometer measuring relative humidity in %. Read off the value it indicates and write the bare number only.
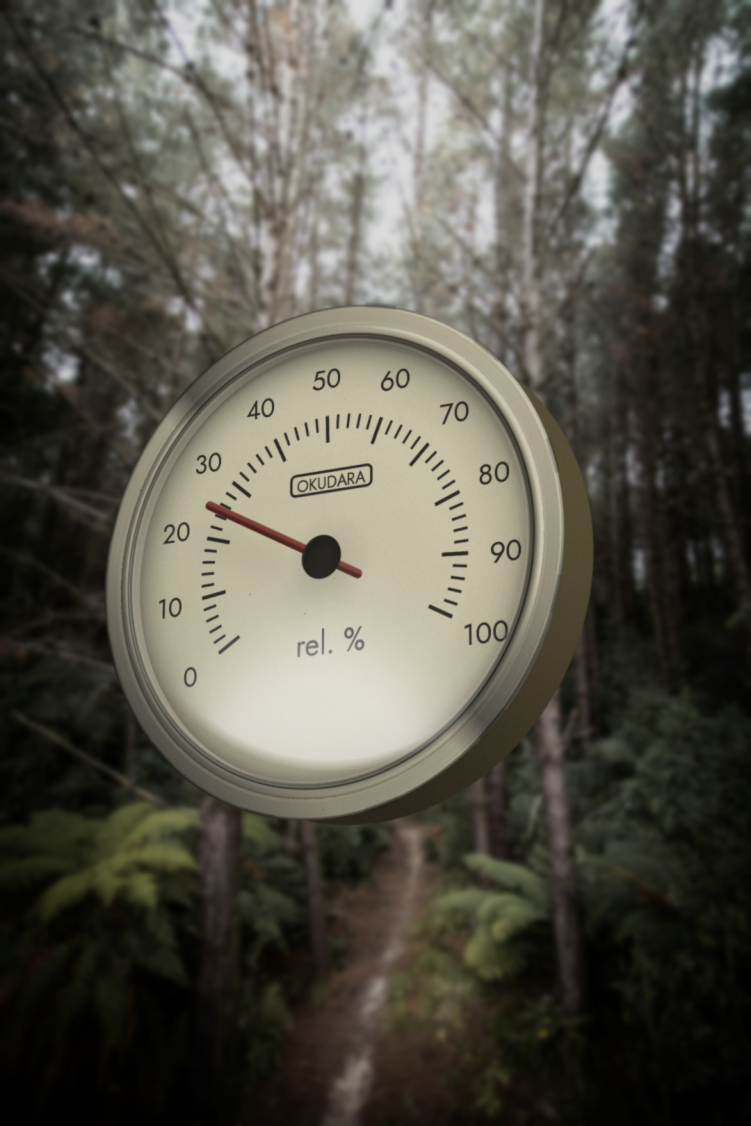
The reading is 25
